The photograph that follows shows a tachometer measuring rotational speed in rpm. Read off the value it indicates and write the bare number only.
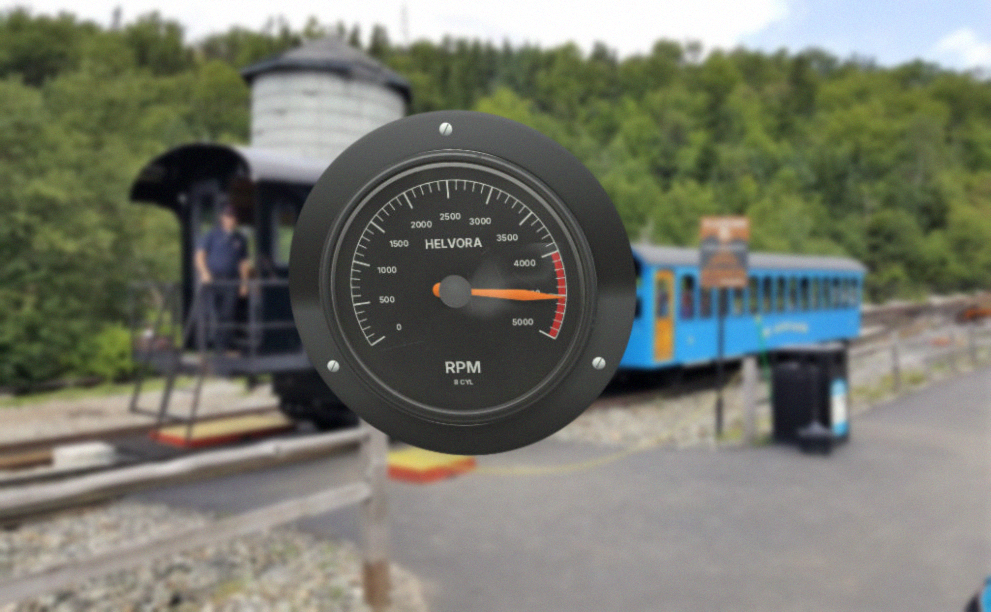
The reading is 4500
